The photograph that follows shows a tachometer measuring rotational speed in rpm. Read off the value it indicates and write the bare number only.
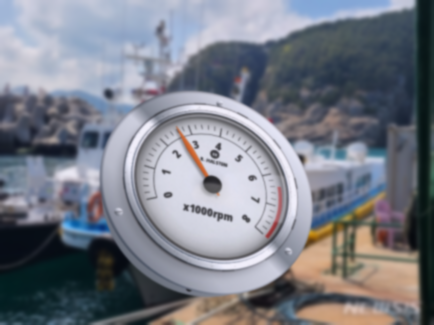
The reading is 2600
